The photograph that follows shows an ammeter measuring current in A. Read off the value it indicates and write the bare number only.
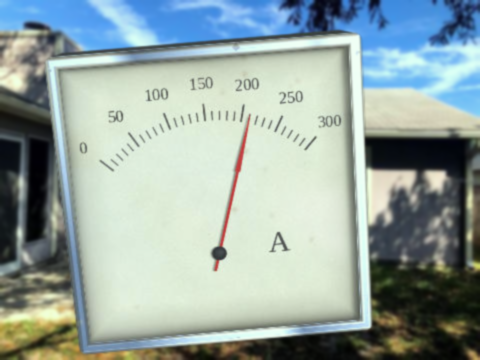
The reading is 210
